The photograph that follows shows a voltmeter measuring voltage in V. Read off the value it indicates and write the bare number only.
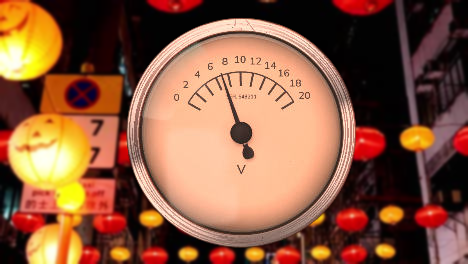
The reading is 7
